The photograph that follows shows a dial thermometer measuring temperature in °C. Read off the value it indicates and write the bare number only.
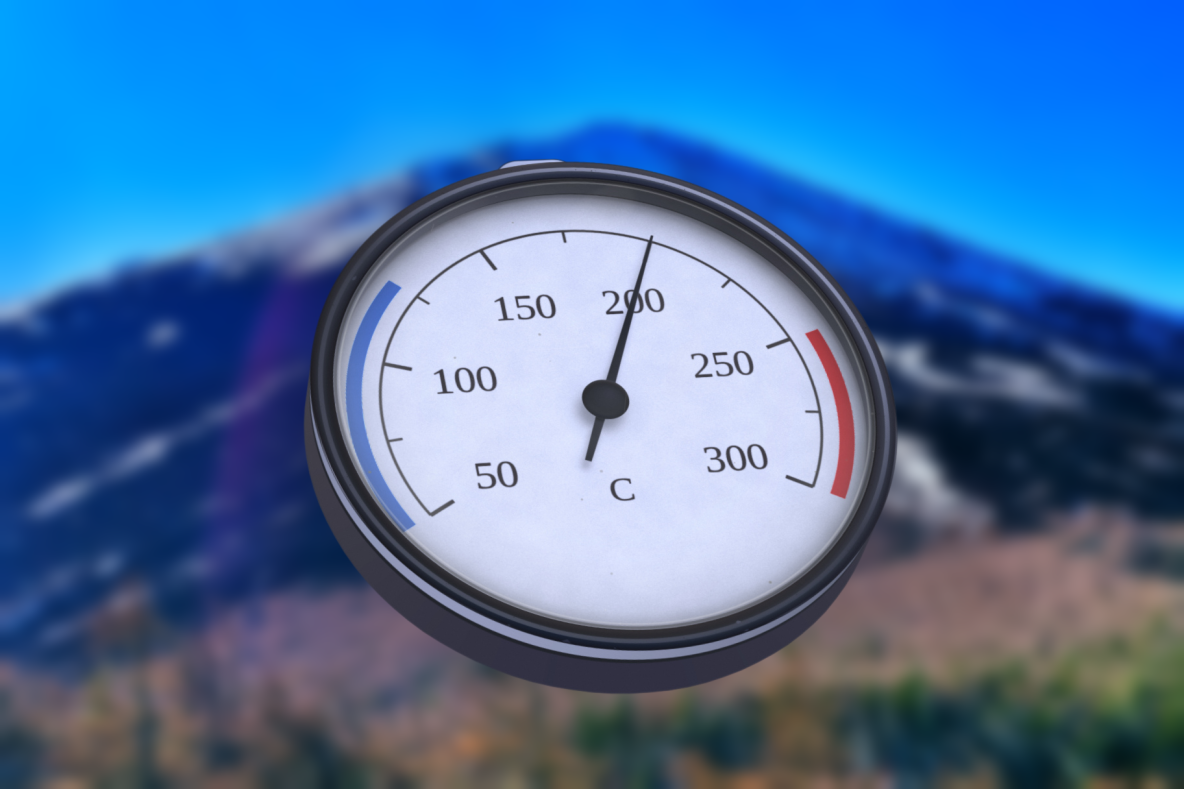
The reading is 200
